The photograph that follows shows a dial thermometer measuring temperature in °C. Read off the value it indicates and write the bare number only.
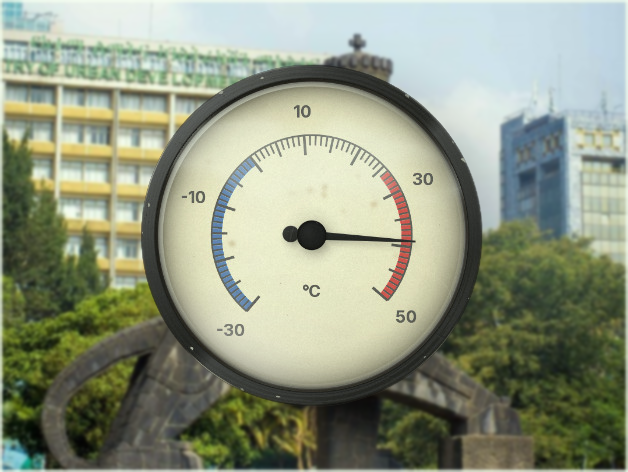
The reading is 39
